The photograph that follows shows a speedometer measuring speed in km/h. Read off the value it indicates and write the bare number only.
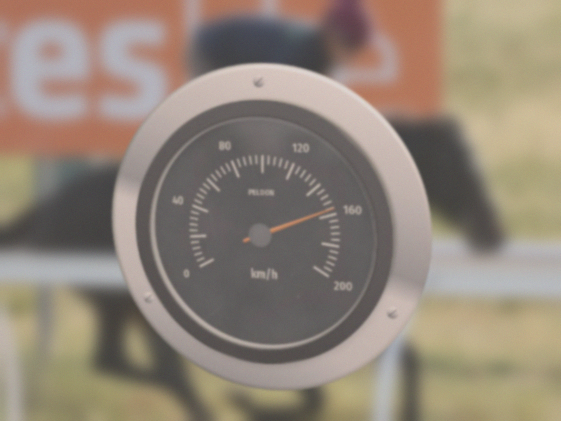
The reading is 156
